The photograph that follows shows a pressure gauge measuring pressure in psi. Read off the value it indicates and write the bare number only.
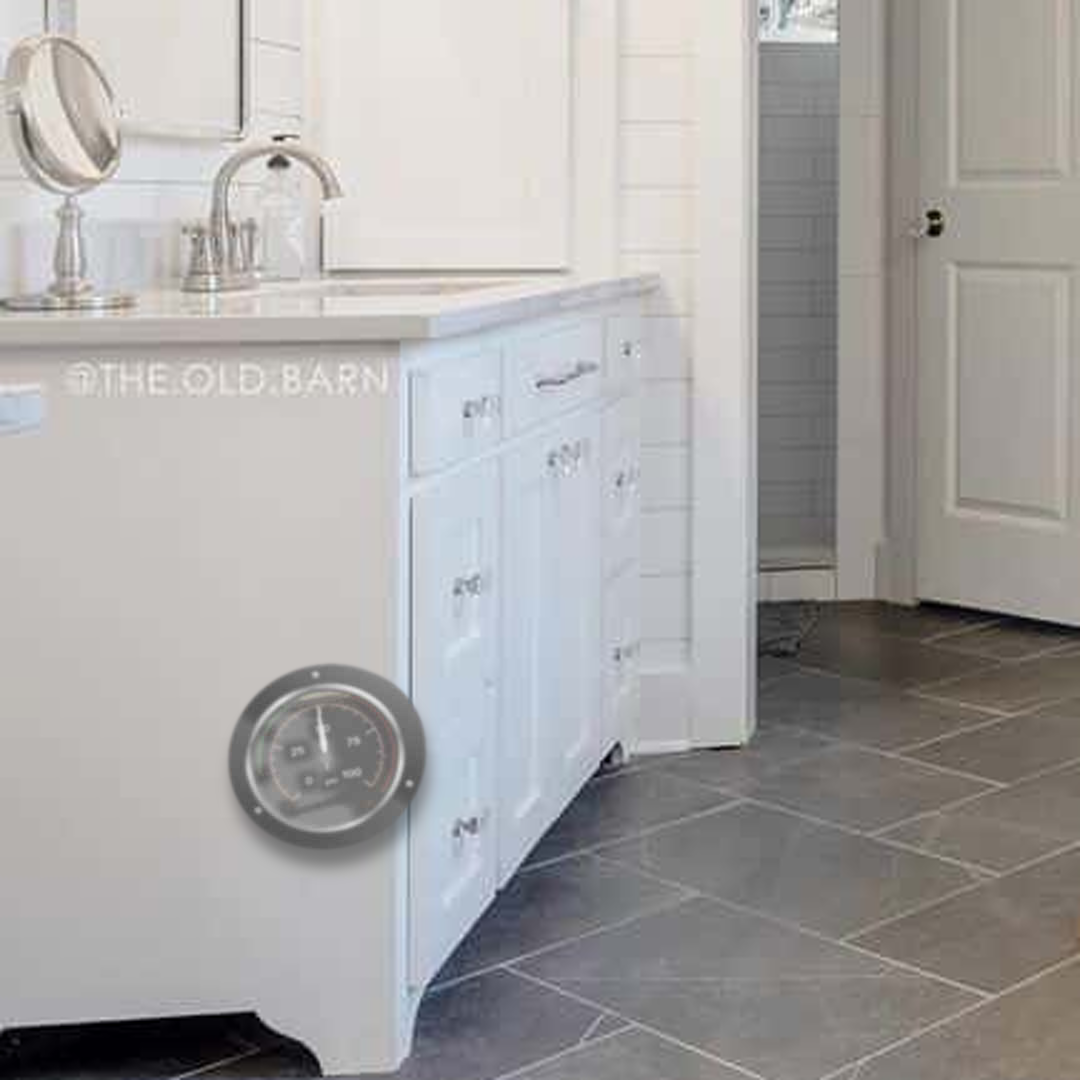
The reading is 50
